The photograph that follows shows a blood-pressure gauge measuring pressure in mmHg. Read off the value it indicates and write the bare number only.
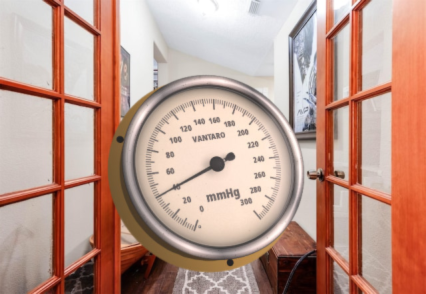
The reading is 40
